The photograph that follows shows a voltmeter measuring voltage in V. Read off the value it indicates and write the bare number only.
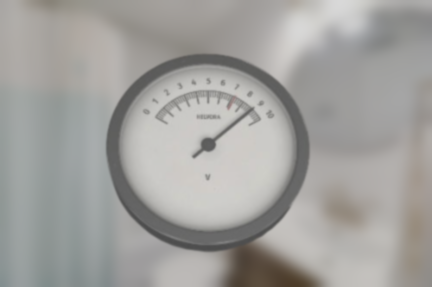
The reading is 9
